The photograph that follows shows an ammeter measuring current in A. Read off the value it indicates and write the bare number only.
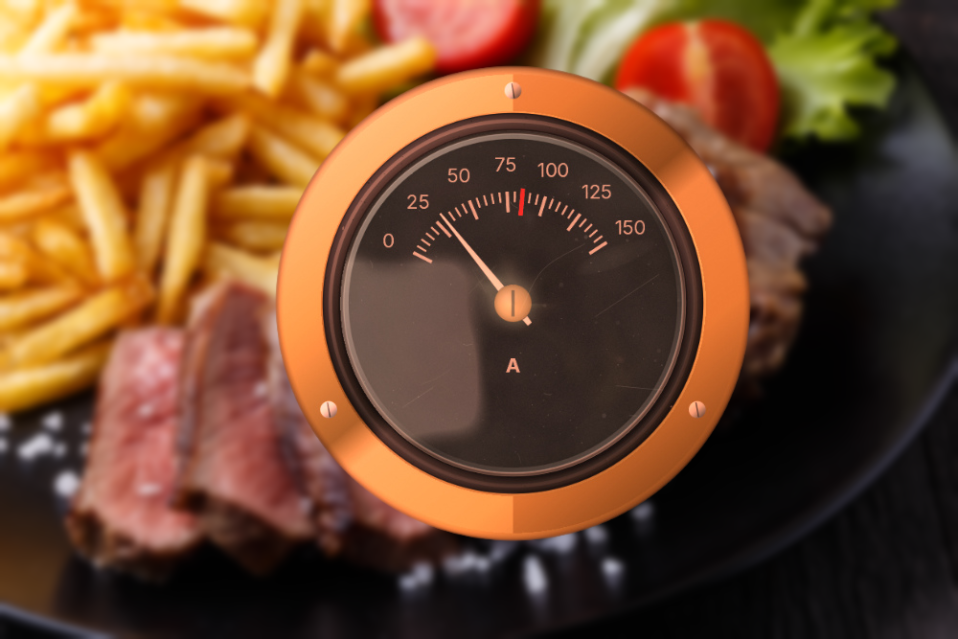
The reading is 30
